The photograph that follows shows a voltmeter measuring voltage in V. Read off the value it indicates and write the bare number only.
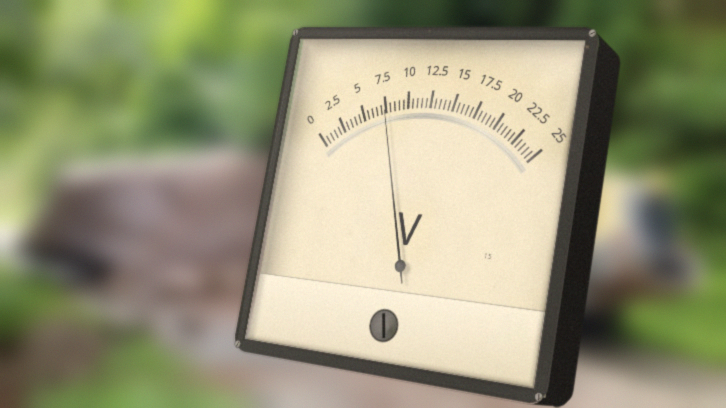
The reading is 7.5
